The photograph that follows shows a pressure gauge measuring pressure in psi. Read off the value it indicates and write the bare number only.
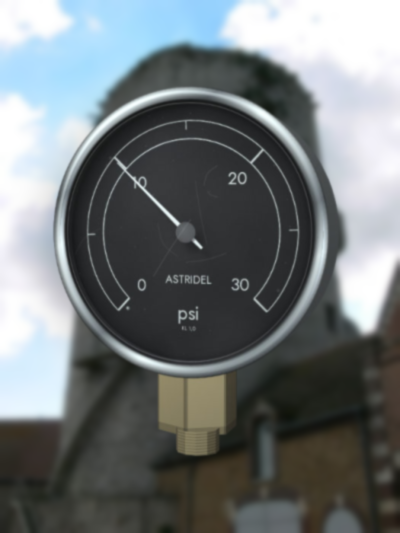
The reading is 10
